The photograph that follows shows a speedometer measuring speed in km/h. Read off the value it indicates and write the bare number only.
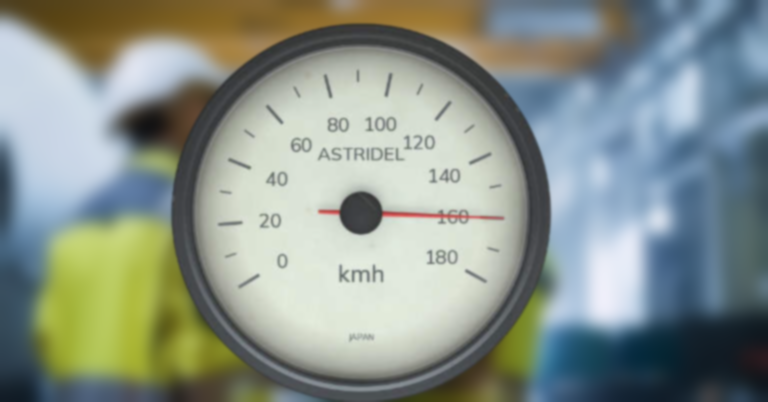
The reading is 160
